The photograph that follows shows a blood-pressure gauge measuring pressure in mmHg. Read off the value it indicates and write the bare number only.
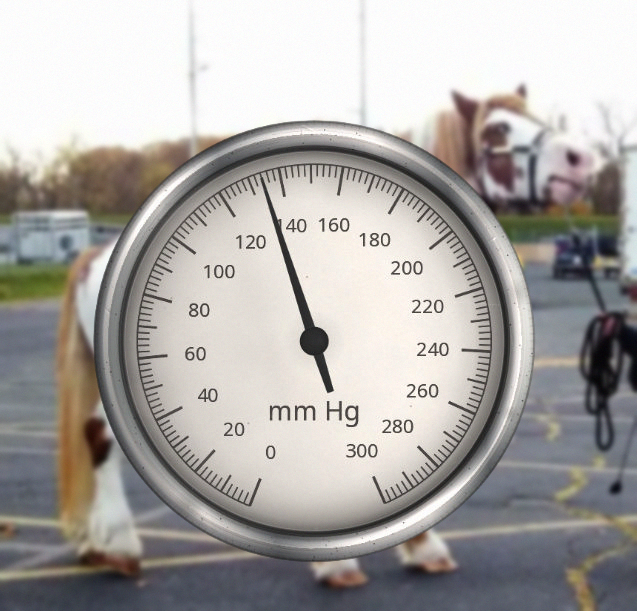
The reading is 134
